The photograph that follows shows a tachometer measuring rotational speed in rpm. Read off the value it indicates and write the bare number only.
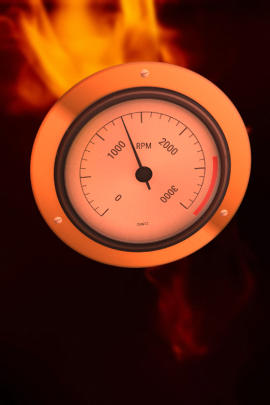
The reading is 1300
